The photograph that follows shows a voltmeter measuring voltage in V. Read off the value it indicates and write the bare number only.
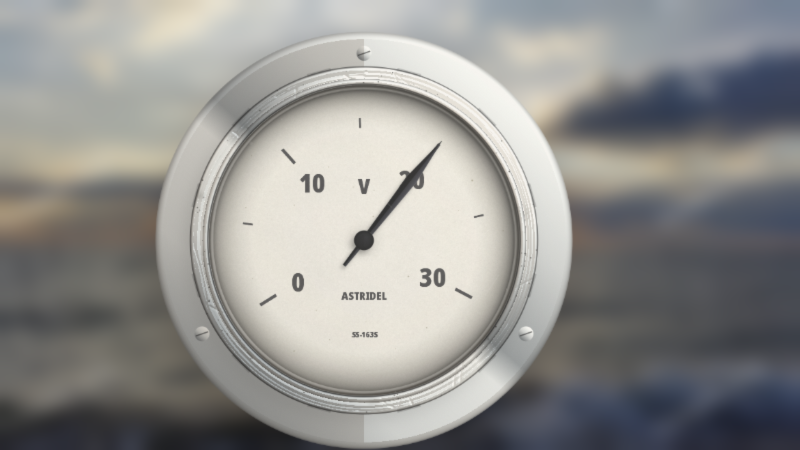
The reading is 20
